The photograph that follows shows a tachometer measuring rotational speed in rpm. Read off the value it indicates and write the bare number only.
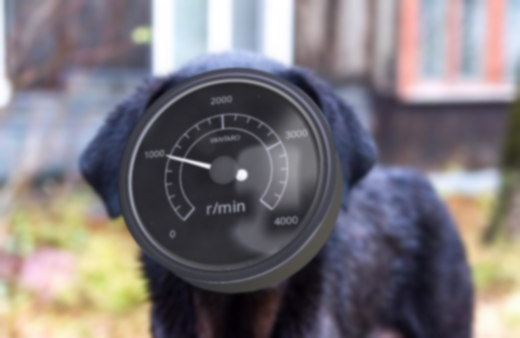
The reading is 1000
